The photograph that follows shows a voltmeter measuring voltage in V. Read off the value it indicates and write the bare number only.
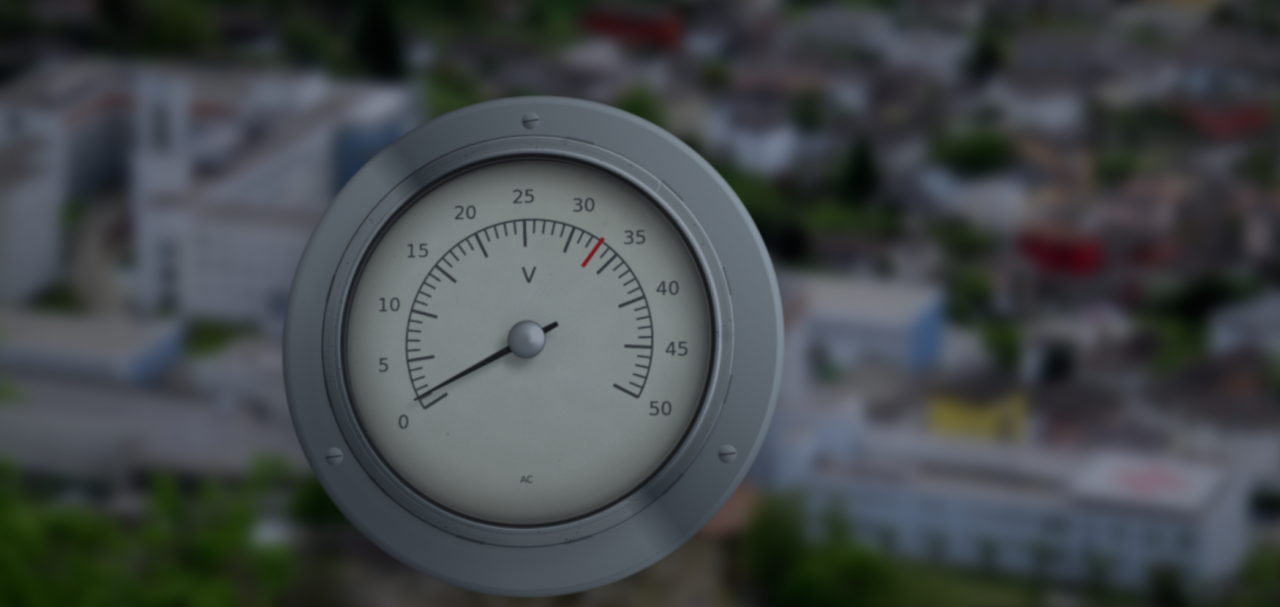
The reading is 1
